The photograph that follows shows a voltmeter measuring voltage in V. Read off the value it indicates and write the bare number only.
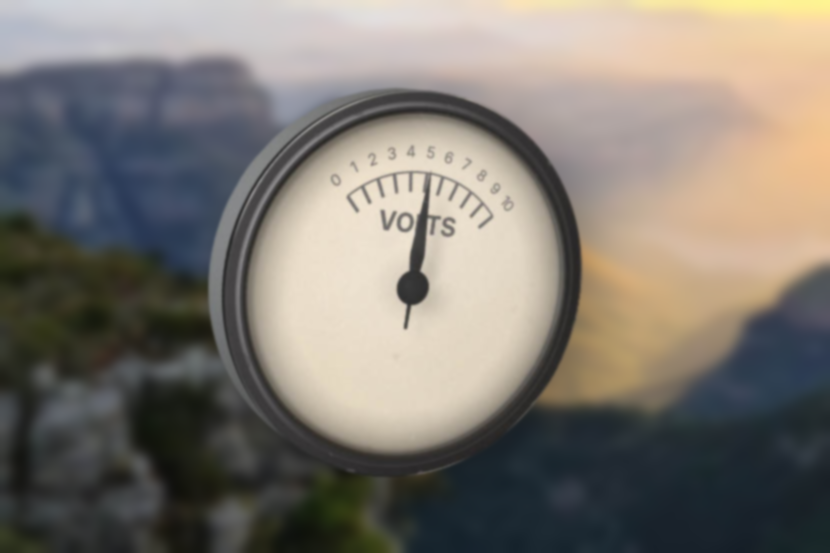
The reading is 5
